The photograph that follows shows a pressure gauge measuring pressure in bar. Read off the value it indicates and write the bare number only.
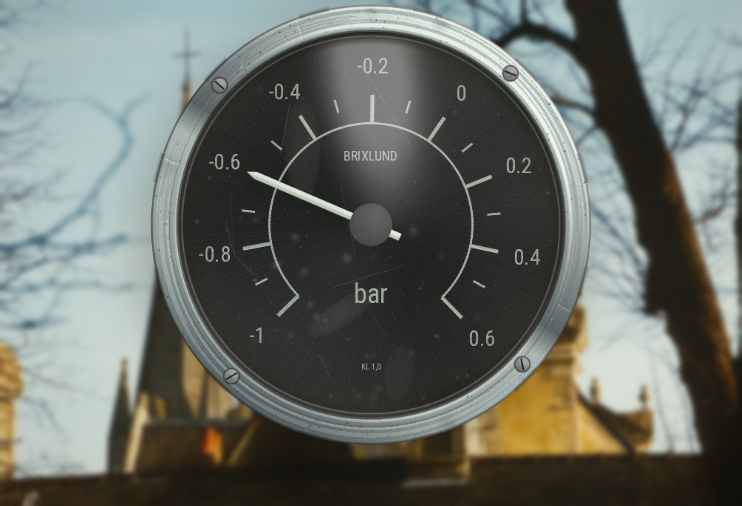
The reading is -0.6
